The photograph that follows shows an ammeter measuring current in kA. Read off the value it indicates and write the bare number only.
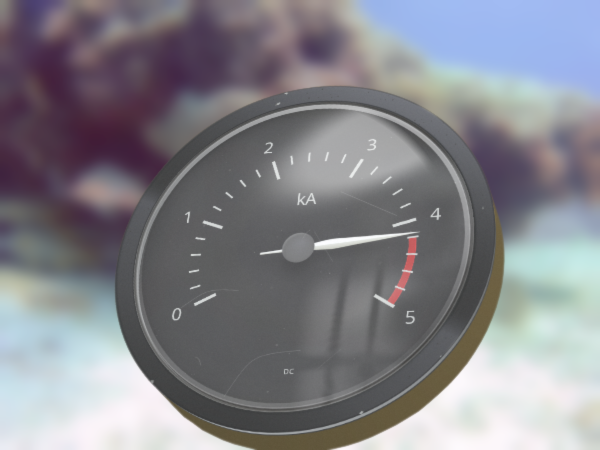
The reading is 4.2
